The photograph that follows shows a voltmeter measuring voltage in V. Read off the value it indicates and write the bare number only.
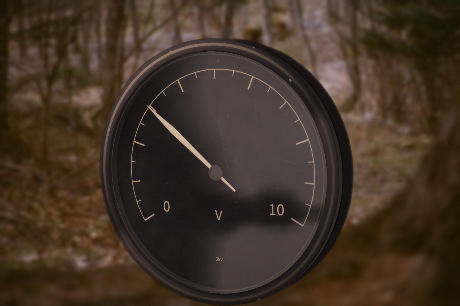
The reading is 3
